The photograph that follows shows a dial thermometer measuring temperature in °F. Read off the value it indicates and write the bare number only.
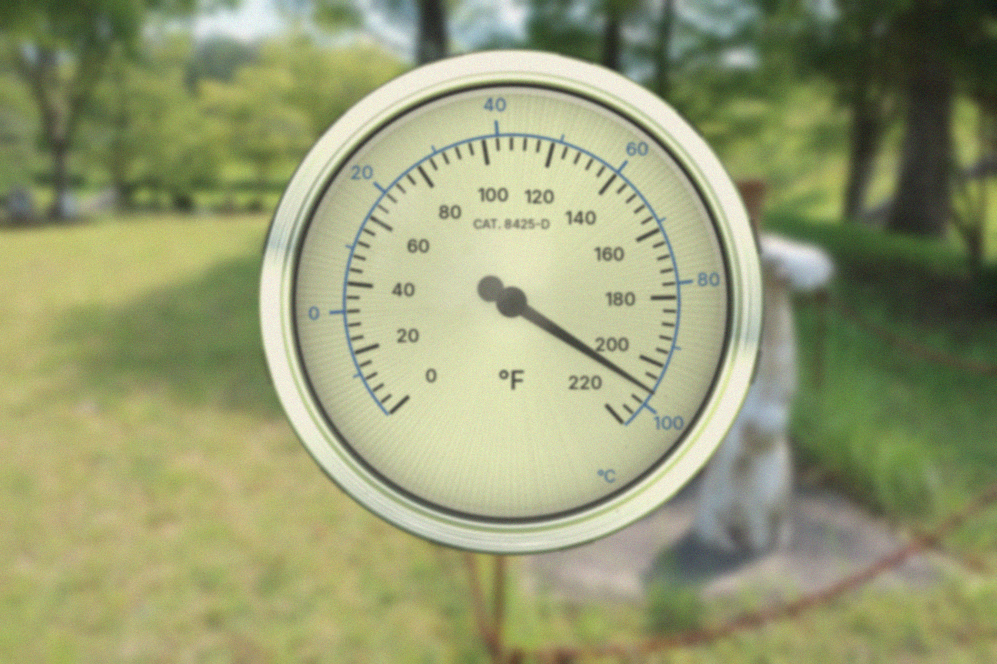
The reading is 208
